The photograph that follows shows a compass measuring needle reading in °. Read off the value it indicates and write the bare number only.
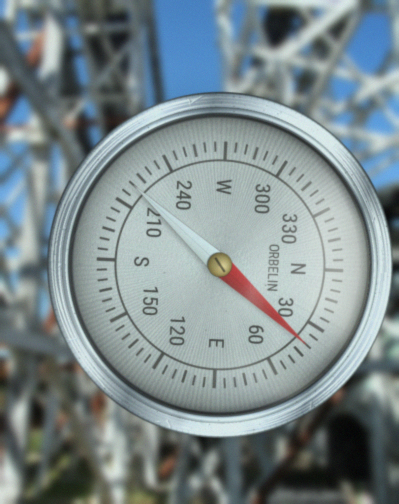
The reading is 40
